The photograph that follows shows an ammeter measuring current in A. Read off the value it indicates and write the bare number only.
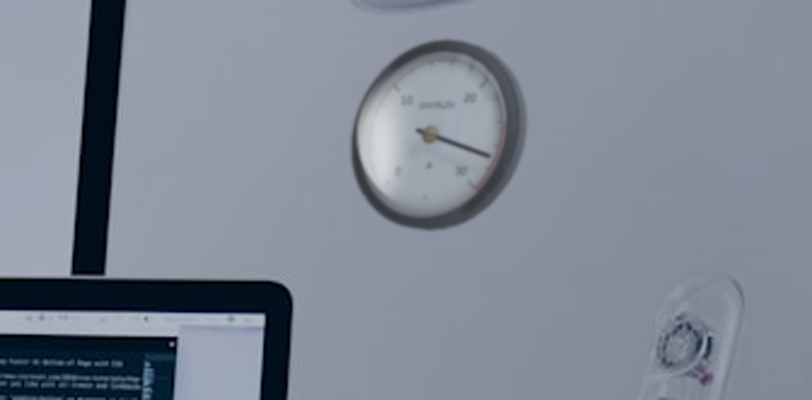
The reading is 27
